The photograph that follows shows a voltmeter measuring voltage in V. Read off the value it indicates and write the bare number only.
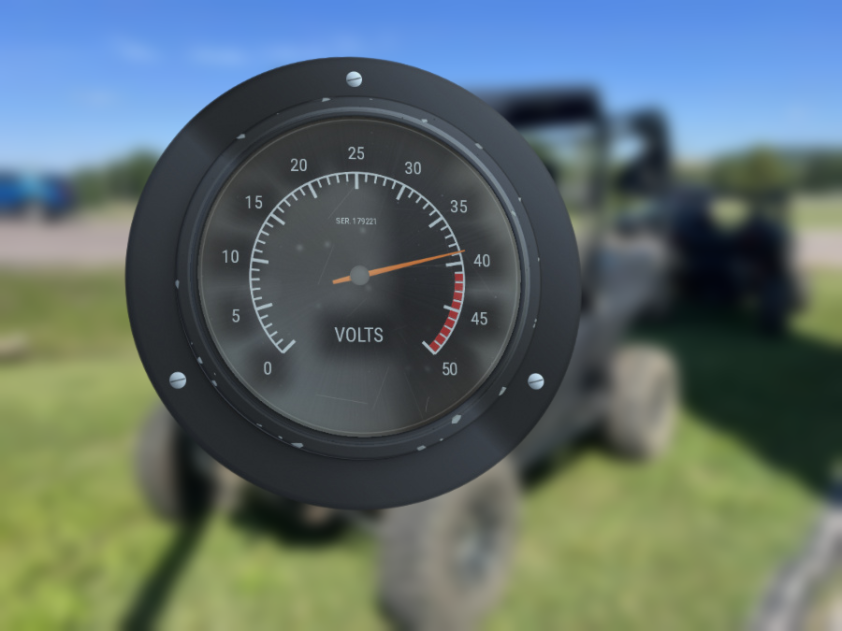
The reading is 39
